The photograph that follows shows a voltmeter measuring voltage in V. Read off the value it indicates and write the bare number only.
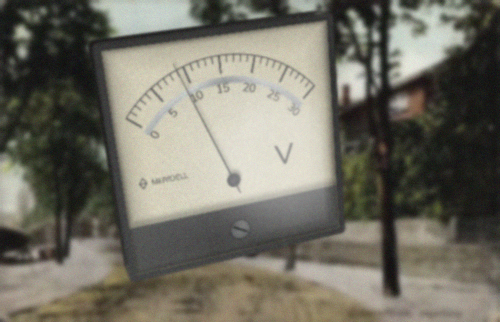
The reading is 9
